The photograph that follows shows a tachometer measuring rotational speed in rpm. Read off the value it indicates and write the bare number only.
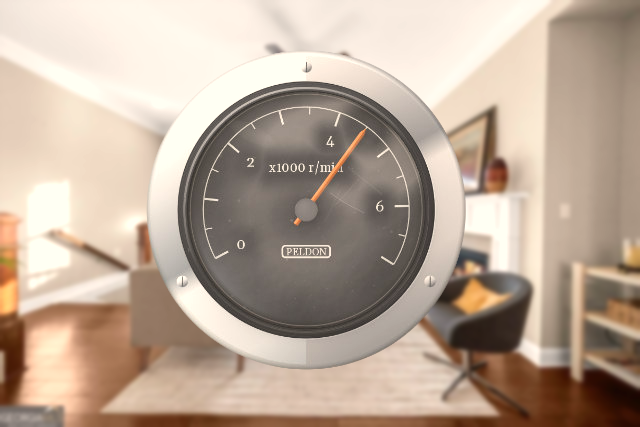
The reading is 4500
